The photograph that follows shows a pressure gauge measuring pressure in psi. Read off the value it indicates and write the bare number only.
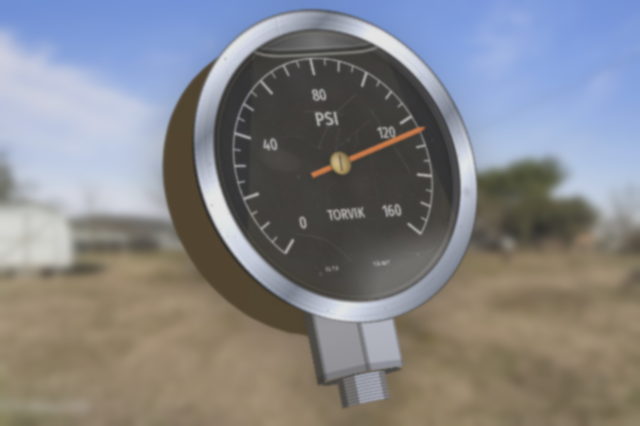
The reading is 125
